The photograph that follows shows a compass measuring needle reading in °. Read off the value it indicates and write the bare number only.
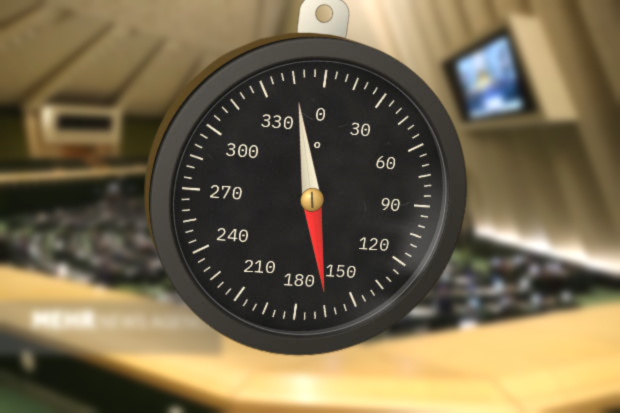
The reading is 165
